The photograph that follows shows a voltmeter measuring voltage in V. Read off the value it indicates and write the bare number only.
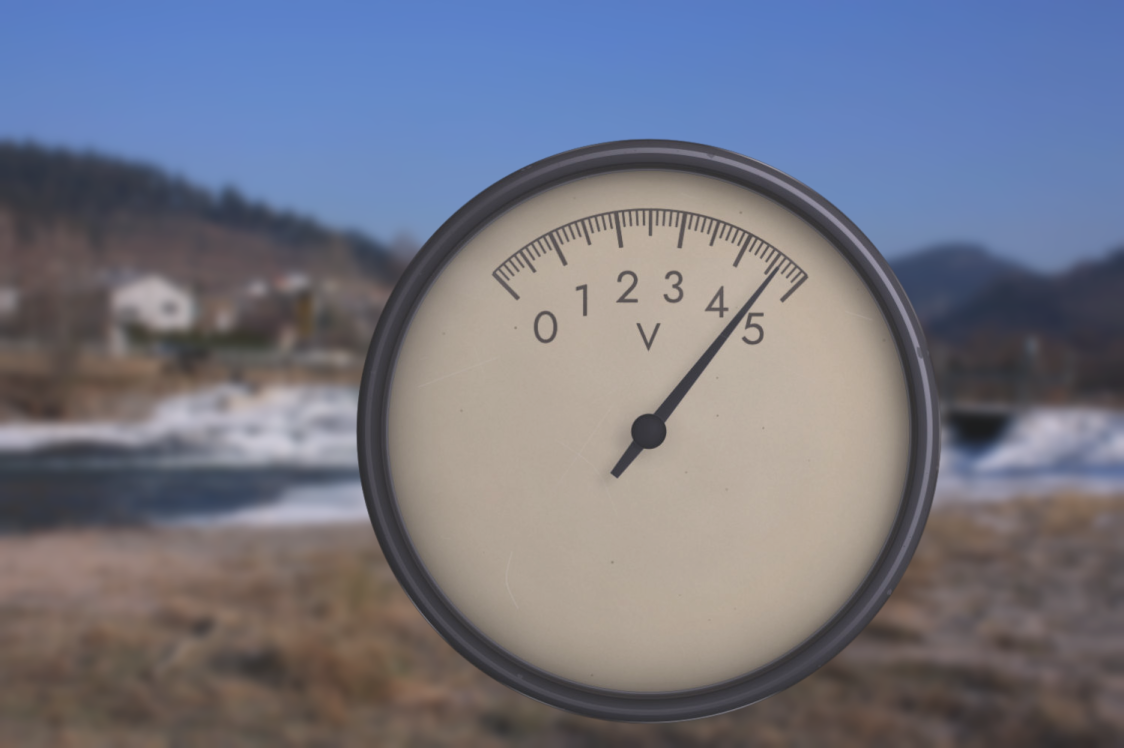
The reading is 4.6
